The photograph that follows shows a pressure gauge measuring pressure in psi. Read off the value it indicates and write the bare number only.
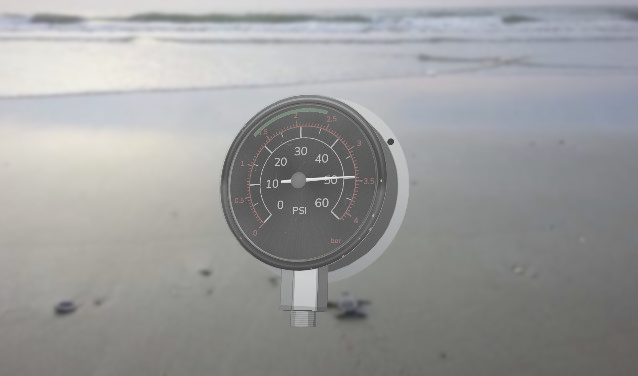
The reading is 50
